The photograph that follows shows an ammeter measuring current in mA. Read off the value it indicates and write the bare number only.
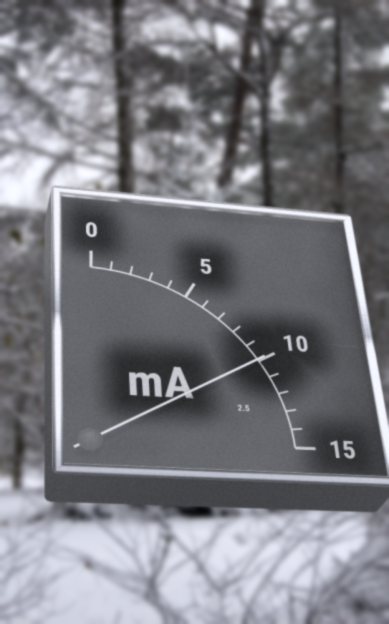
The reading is 10
